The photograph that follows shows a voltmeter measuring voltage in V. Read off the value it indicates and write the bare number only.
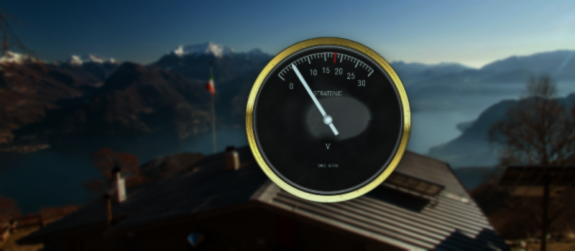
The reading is 5
